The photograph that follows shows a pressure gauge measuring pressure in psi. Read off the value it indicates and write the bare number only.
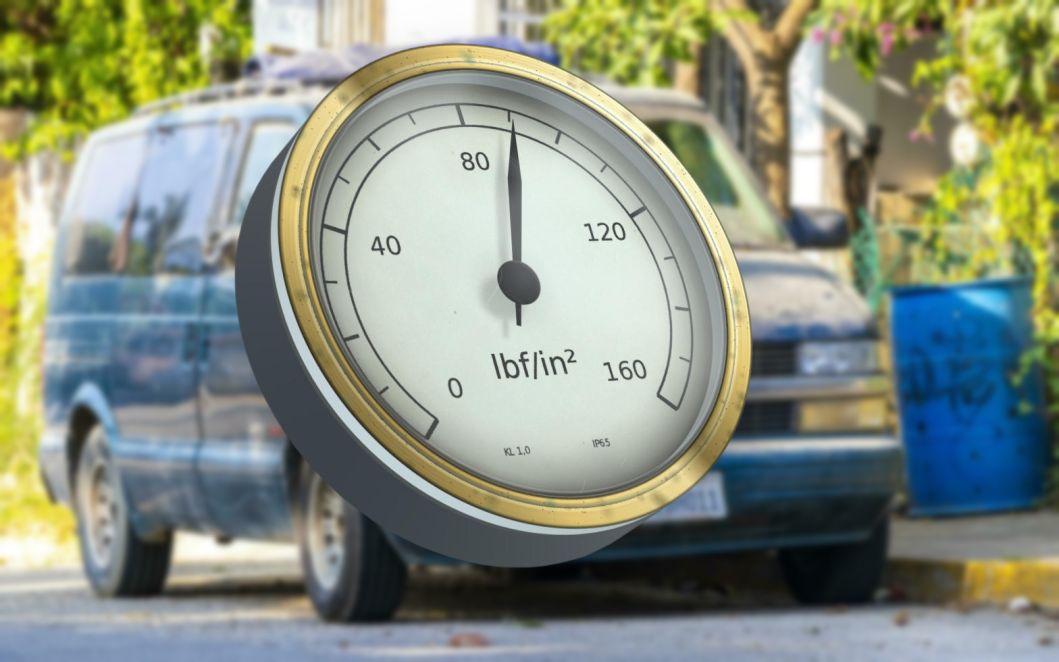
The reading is 90
